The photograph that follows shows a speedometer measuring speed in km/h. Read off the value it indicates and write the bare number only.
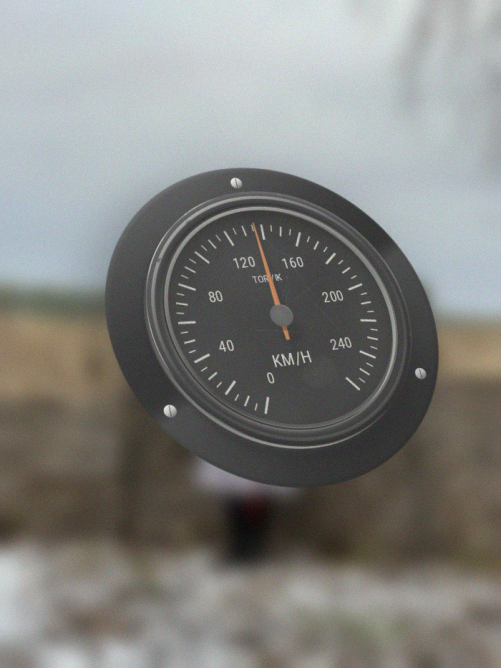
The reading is 135
